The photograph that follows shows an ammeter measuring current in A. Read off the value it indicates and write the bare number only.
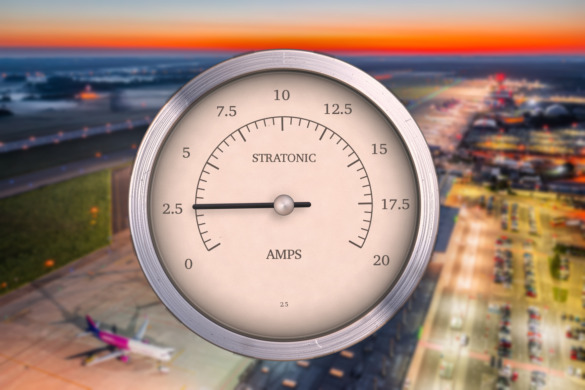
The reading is 2.5
